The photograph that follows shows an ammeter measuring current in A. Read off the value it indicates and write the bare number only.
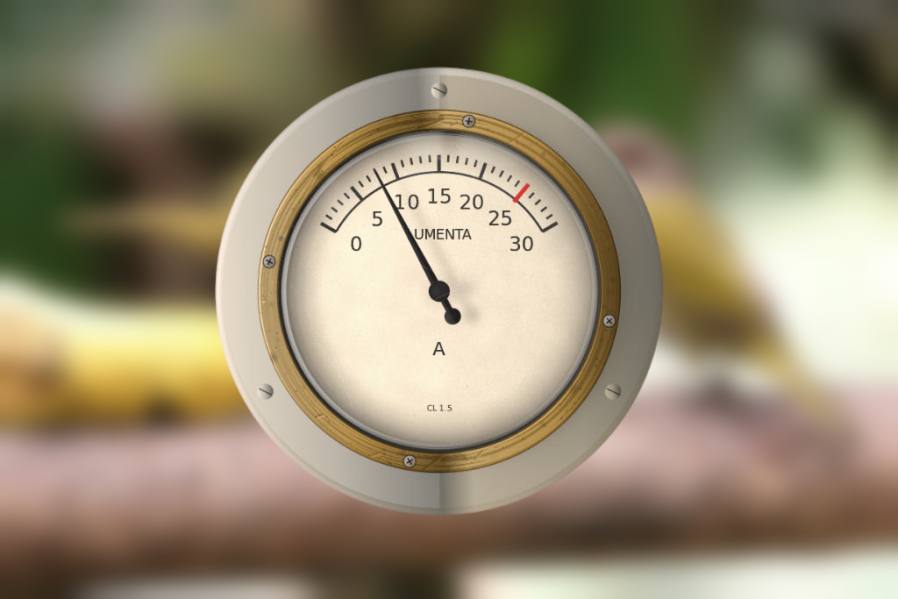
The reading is 8
